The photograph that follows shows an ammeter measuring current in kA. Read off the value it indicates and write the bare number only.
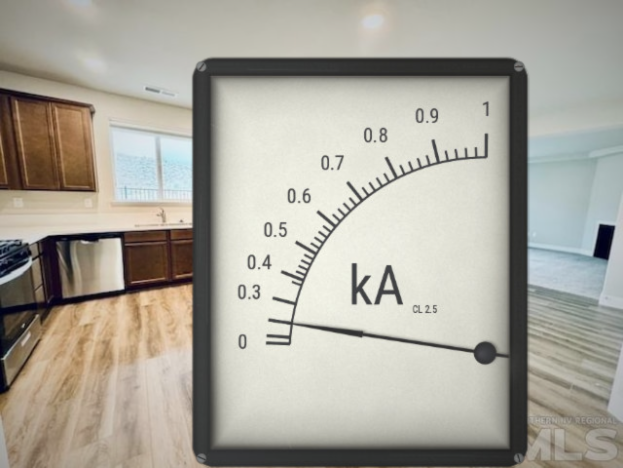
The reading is 0.2
